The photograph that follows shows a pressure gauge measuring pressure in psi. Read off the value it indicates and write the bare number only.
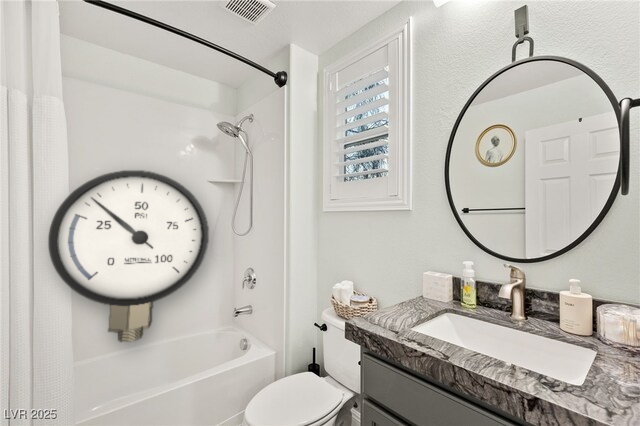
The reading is 32.5
